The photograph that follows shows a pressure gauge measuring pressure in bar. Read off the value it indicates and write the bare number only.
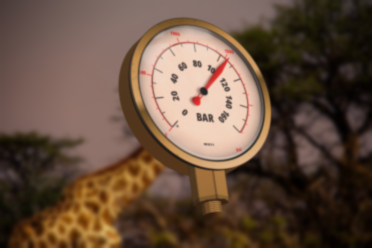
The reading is 105
